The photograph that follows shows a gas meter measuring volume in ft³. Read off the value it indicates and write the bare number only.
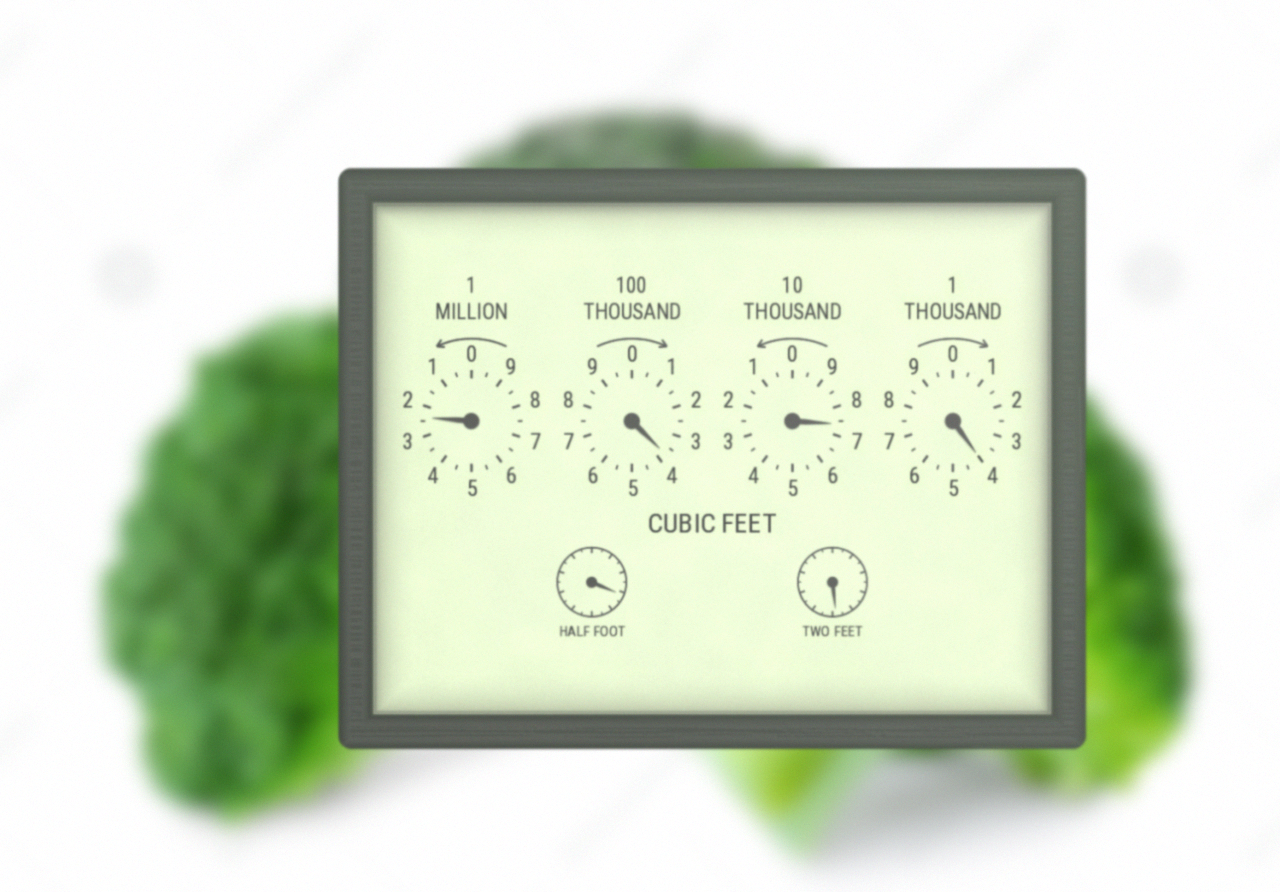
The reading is 237400
